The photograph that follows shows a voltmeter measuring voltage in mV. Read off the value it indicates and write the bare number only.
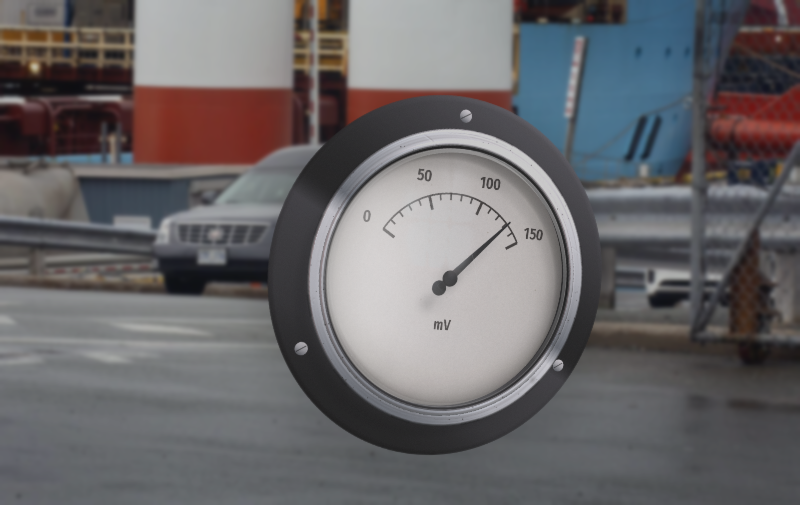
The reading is 130
